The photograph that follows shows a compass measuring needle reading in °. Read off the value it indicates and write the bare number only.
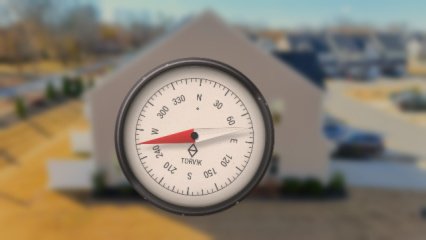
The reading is 255
